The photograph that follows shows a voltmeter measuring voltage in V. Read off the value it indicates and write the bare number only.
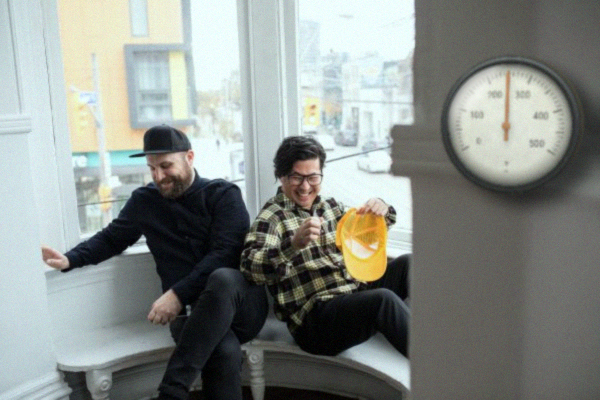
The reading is 250
